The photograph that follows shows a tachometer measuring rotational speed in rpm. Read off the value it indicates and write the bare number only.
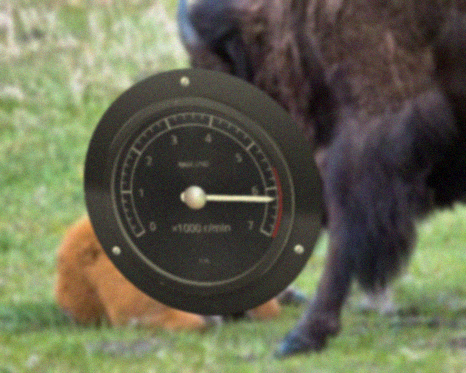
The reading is 6200
